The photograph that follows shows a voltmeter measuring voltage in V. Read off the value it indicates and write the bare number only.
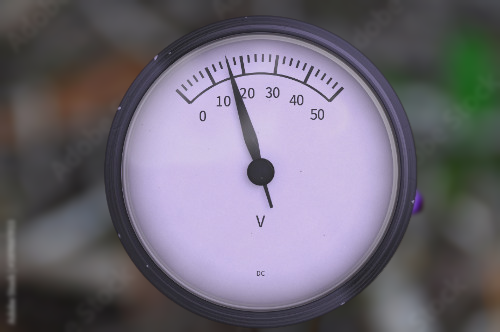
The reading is 16
